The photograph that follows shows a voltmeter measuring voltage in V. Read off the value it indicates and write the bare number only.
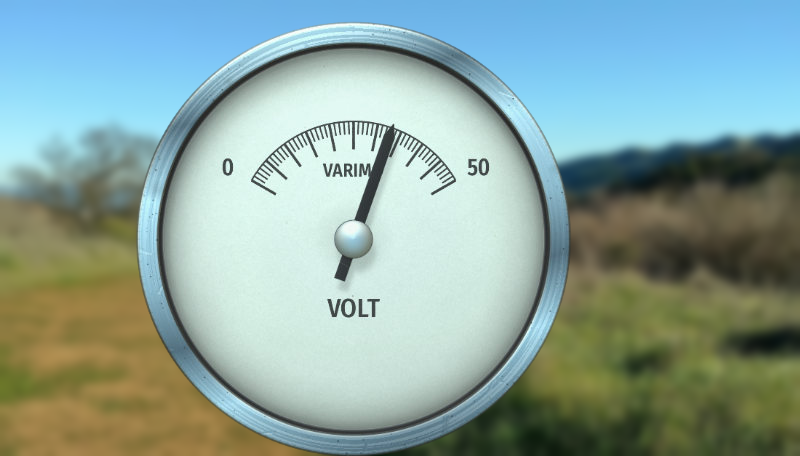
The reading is 33
